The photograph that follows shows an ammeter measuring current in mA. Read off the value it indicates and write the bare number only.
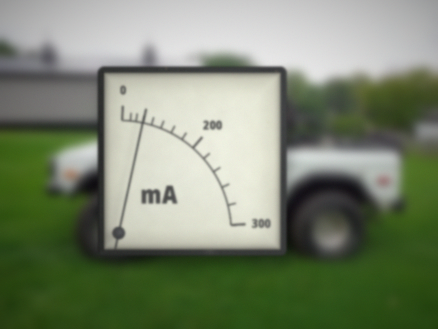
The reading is 100
